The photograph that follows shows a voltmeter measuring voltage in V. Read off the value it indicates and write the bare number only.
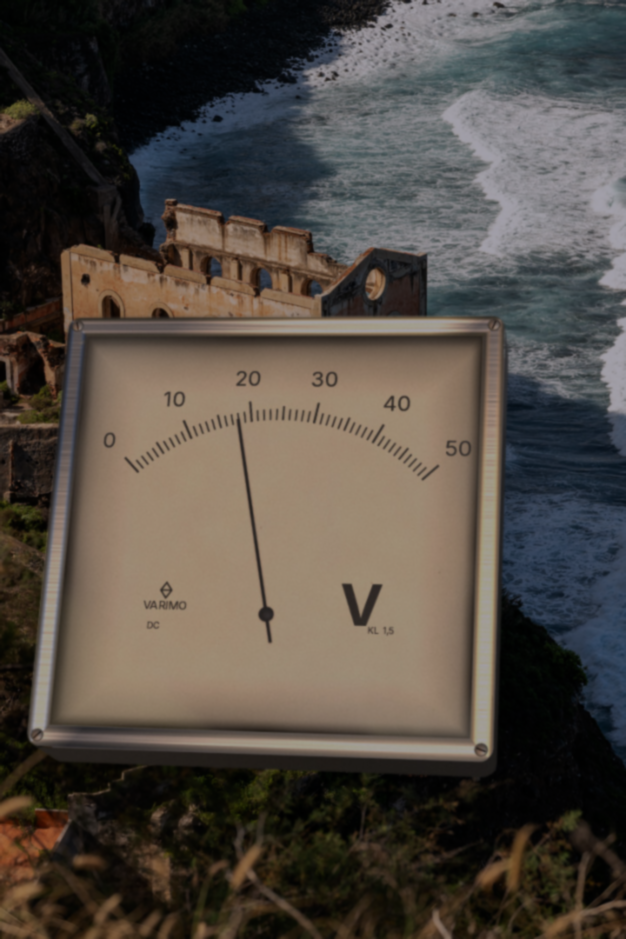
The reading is 18
